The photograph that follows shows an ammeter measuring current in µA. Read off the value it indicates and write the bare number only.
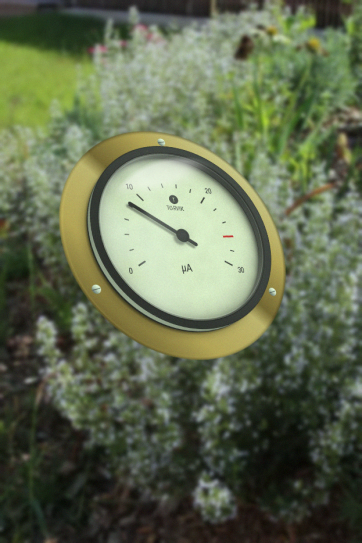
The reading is 8
